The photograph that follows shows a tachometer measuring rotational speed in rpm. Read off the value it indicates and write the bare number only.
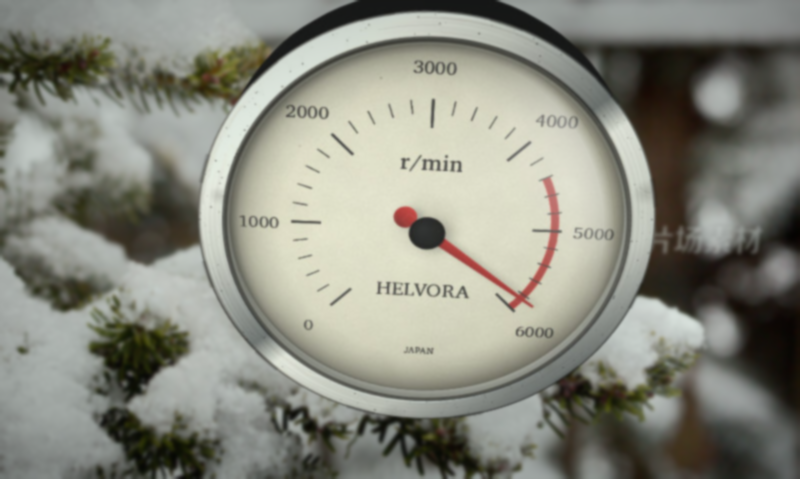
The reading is 5800
